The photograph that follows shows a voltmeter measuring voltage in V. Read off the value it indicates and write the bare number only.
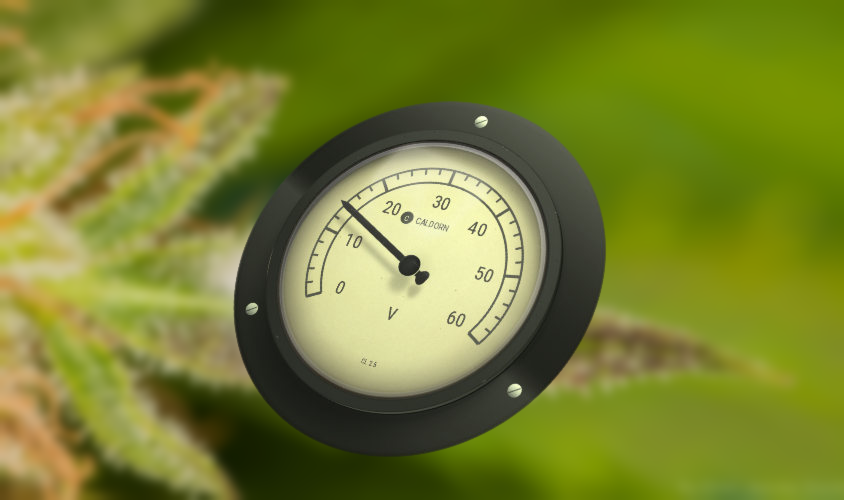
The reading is 14
